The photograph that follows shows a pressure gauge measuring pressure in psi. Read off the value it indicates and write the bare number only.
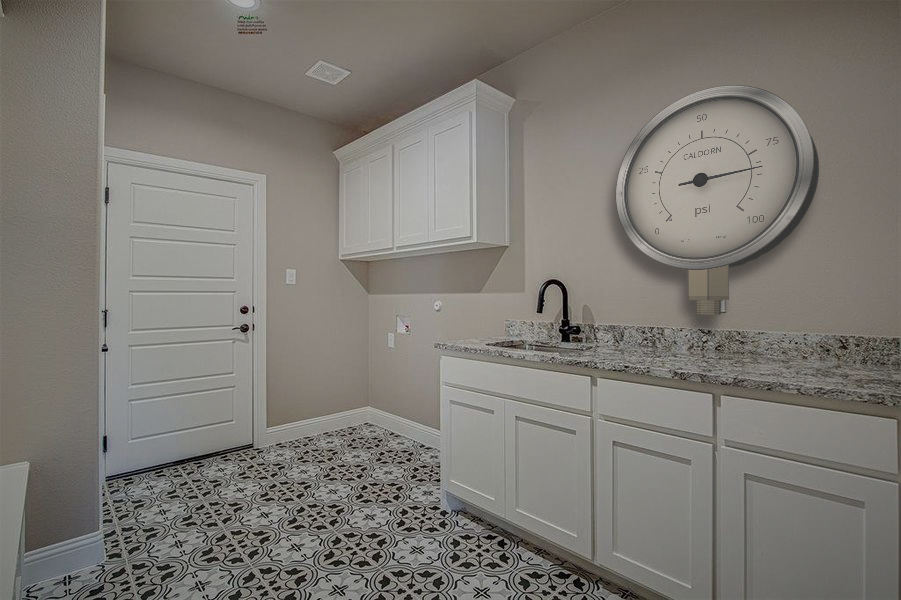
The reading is 82.5
